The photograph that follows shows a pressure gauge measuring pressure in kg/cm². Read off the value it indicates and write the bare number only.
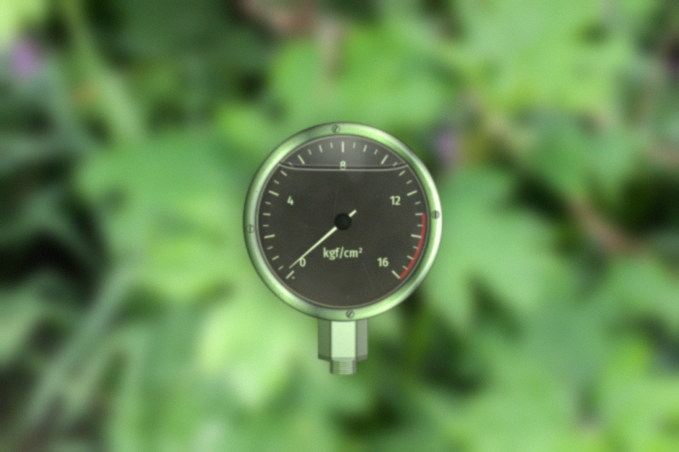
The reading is 0.25
